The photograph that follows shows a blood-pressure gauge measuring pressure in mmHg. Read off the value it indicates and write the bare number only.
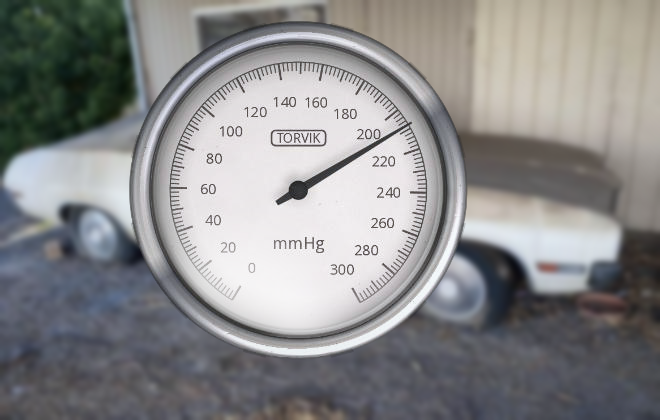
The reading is 208
